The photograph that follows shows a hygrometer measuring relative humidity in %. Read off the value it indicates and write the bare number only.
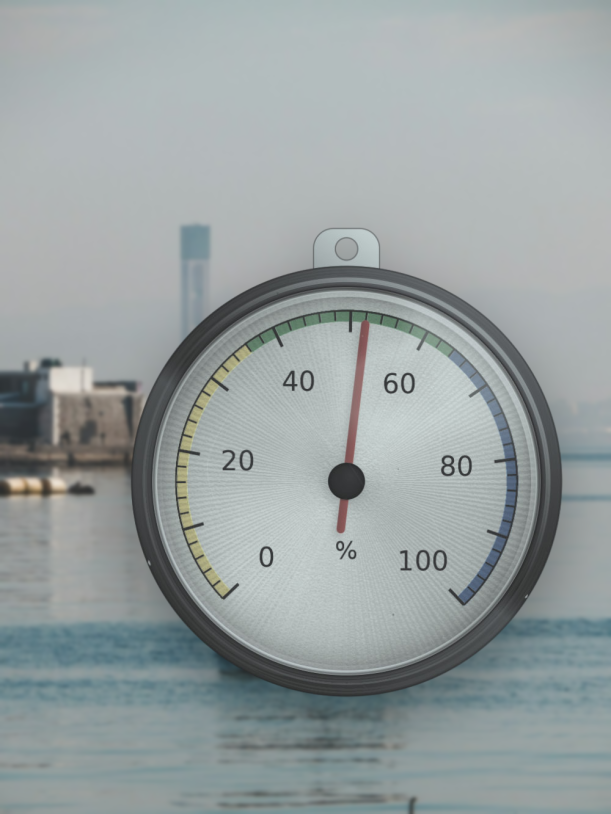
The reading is 52
